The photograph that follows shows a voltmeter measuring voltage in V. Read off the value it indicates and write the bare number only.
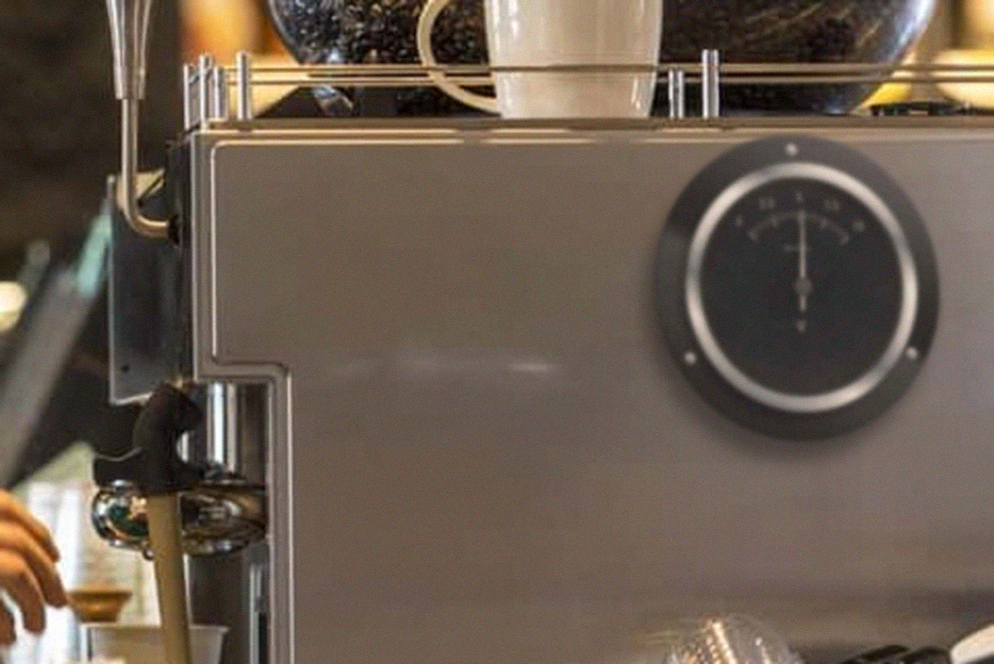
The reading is 5
